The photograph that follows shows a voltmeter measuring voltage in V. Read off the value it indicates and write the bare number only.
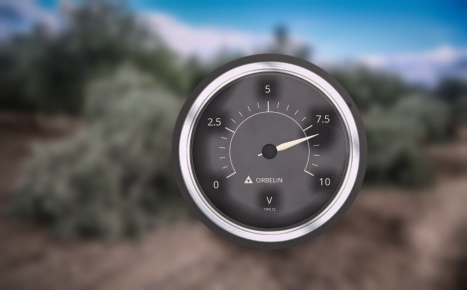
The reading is 8
